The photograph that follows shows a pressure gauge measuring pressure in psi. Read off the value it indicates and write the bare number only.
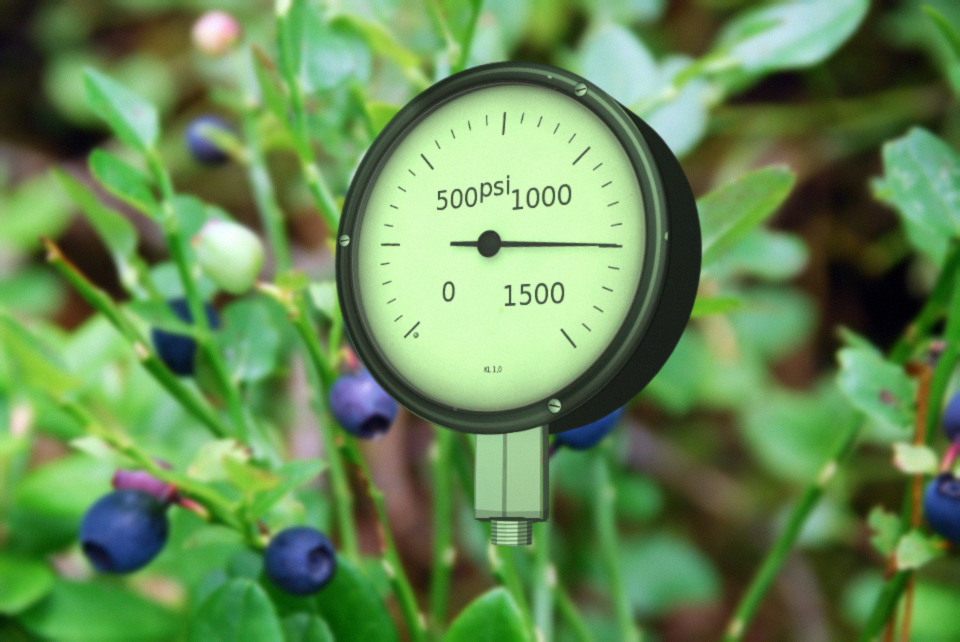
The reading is 1250
